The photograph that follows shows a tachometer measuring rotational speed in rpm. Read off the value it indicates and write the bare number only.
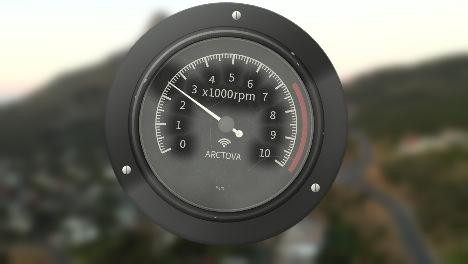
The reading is 2500
